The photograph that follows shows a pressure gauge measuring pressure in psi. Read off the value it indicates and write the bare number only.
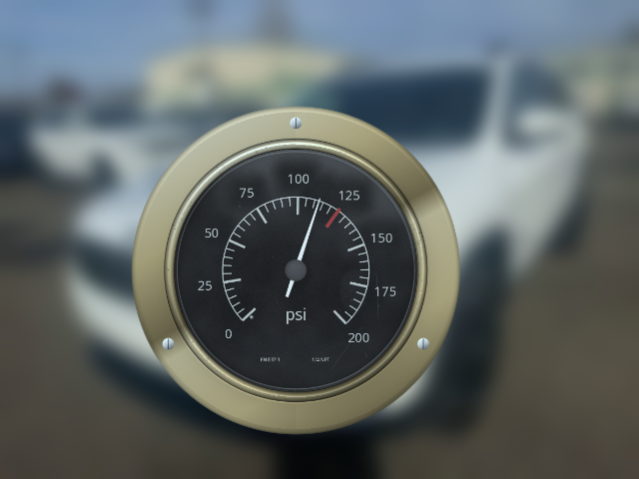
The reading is 112.5
